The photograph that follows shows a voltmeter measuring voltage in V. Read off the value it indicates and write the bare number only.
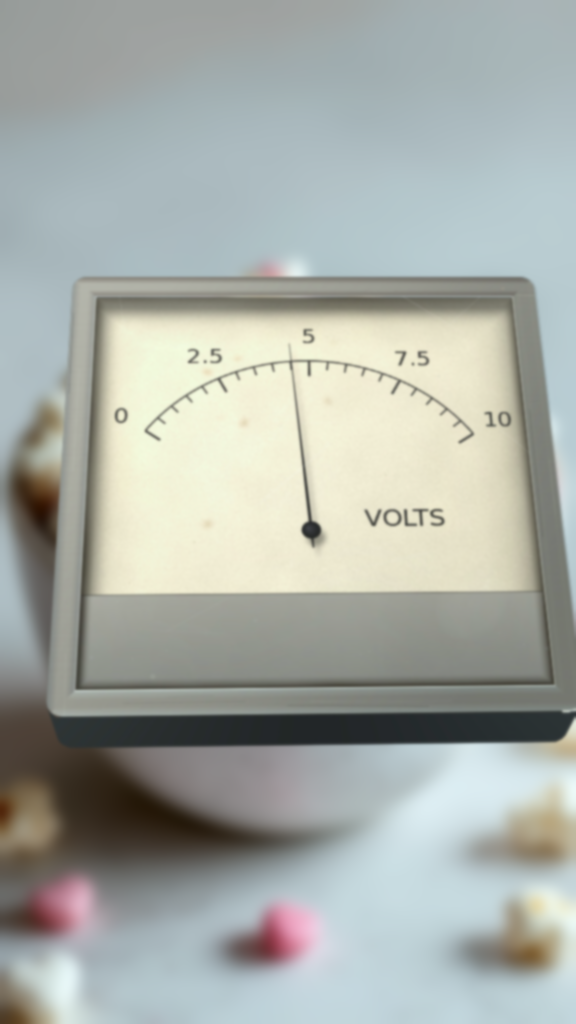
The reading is 4.5
